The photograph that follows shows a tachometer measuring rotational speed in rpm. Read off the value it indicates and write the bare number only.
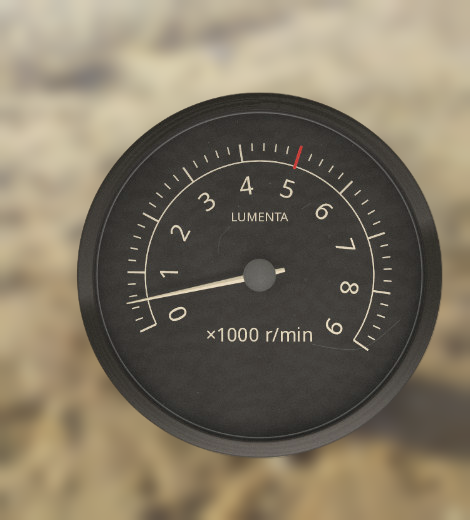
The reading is 500
